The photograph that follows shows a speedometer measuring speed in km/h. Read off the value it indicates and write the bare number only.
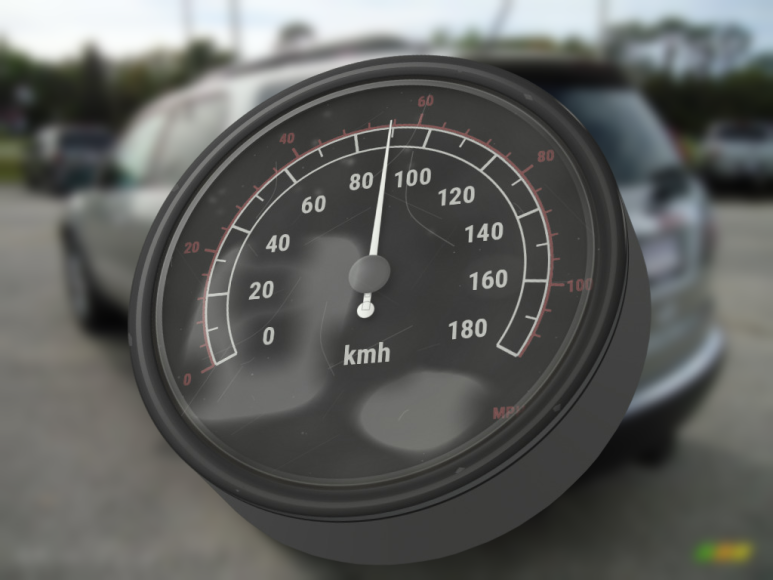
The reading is 90
